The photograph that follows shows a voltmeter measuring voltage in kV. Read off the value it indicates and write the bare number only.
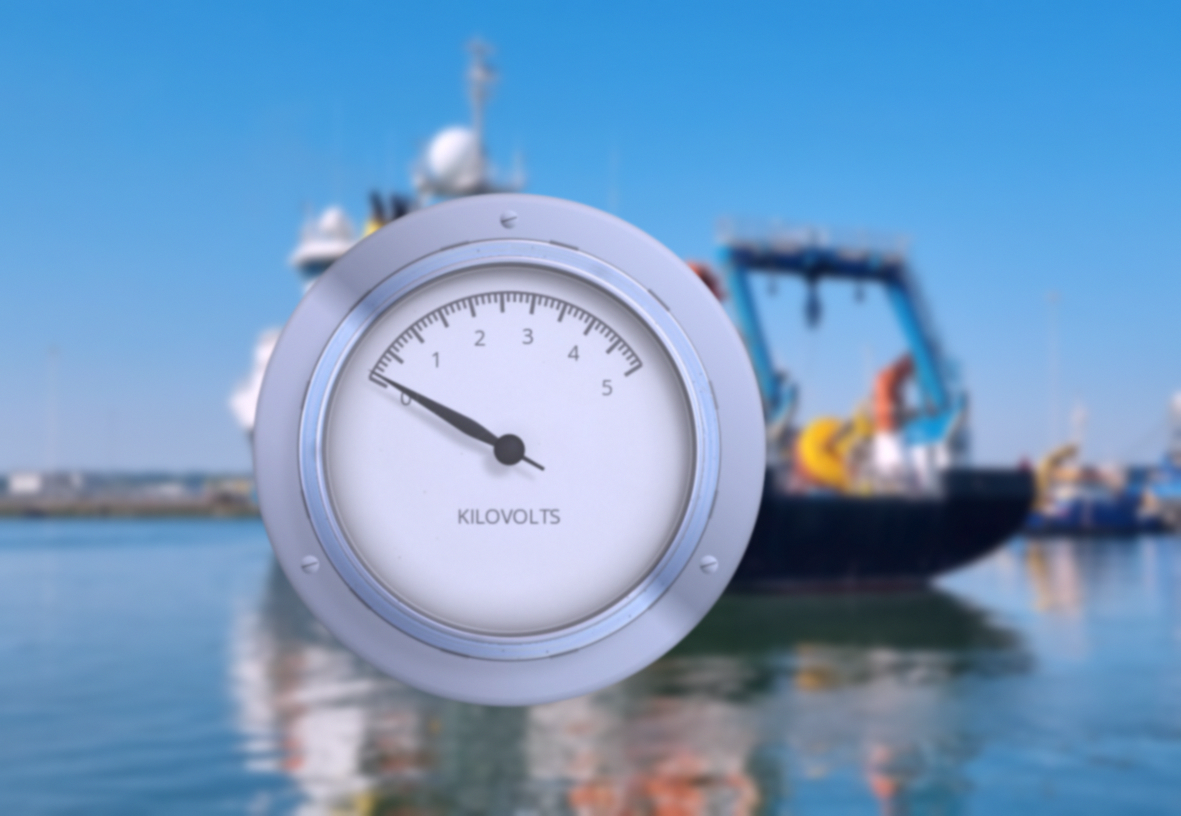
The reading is 0.1
